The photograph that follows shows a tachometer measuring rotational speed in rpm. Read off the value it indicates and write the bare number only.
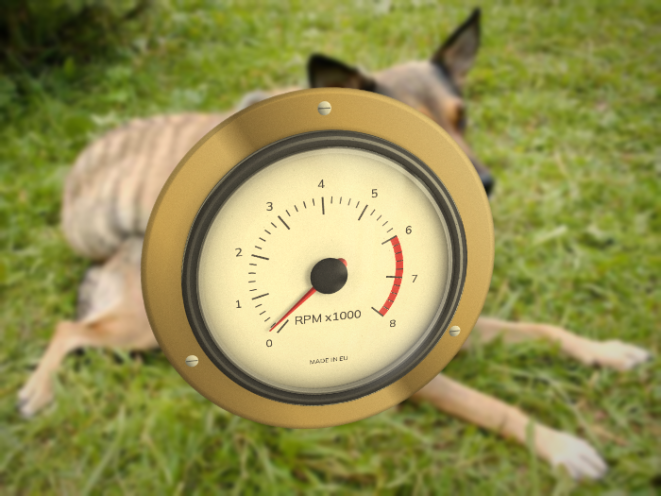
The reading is 200
